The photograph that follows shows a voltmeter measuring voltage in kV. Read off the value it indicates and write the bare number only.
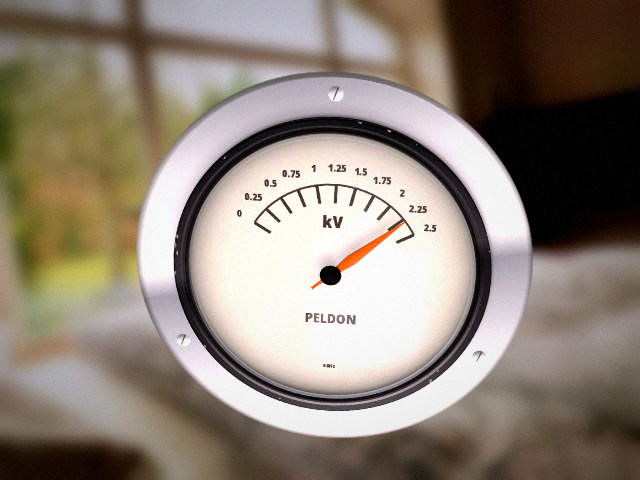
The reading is 2.25
